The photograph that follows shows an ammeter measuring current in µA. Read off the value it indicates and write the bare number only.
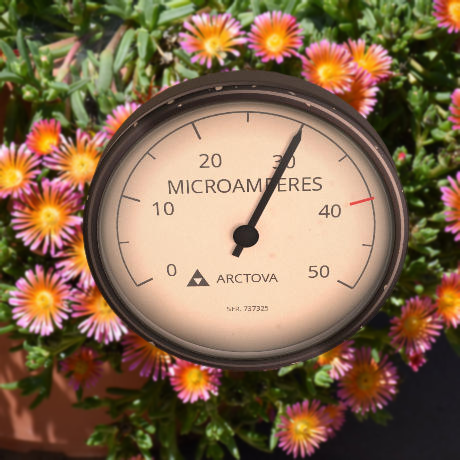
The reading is 30
